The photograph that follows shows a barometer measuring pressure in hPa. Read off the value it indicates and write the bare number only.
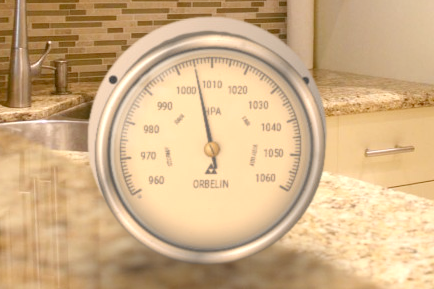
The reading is 1005
